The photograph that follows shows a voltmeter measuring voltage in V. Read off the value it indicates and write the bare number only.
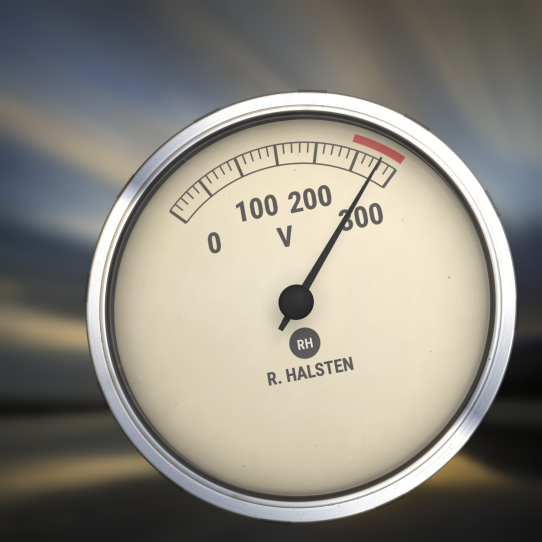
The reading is 280
